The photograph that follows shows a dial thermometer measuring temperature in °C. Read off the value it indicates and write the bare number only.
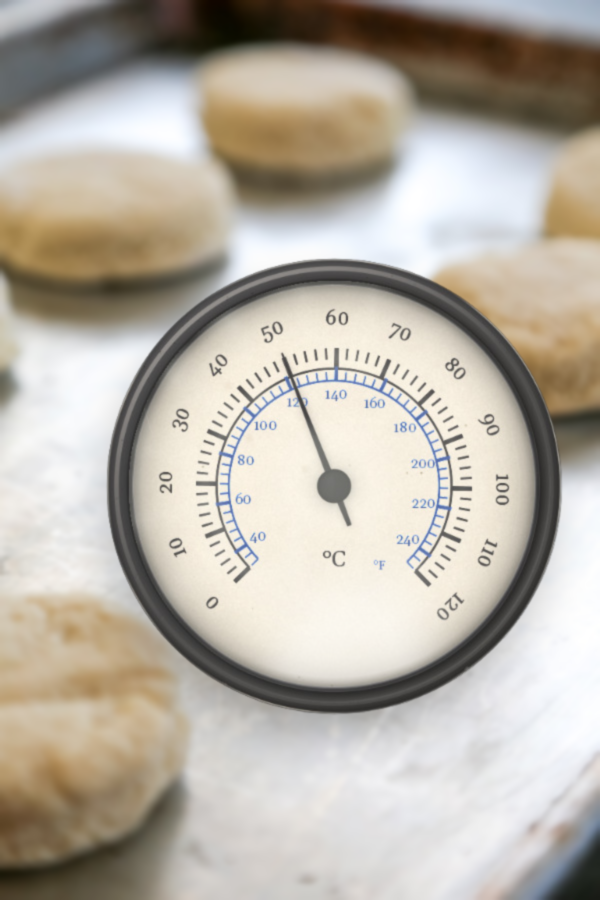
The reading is 50
